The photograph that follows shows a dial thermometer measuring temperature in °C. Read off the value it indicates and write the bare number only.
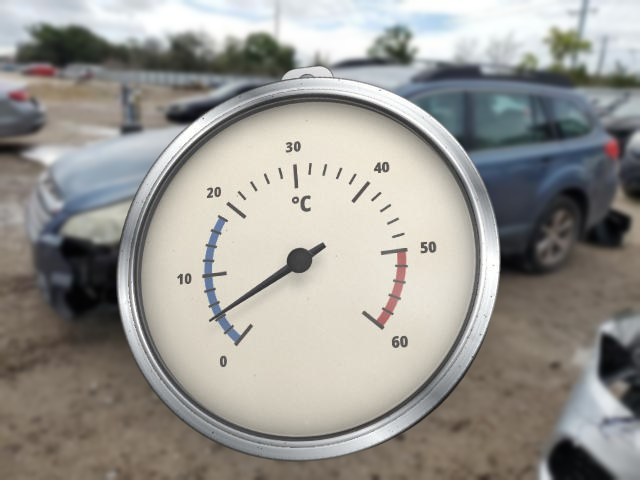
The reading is 4
